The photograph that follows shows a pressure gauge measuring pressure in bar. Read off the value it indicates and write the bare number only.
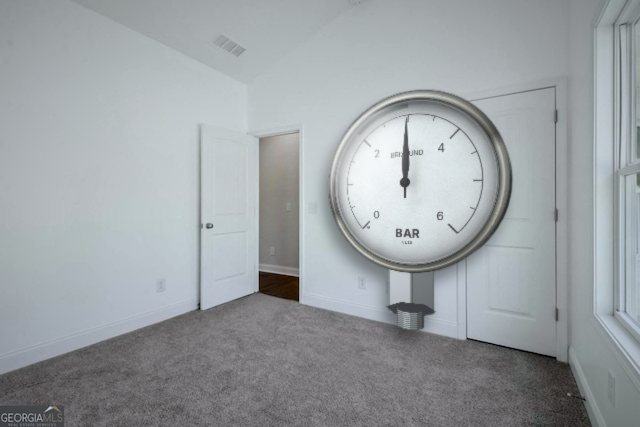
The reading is 3
